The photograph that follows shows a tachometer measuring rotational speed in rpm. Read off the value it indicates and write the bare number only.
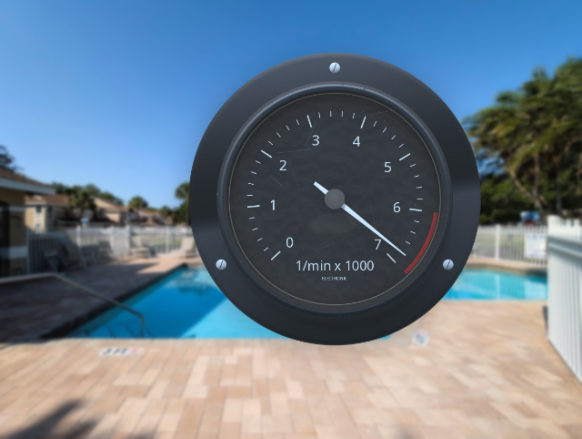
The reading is 6800
